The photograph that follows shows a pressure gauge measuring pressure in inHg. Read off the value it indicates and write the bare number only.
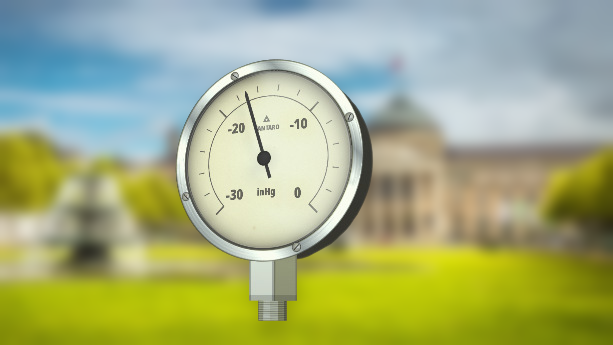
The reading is -17
